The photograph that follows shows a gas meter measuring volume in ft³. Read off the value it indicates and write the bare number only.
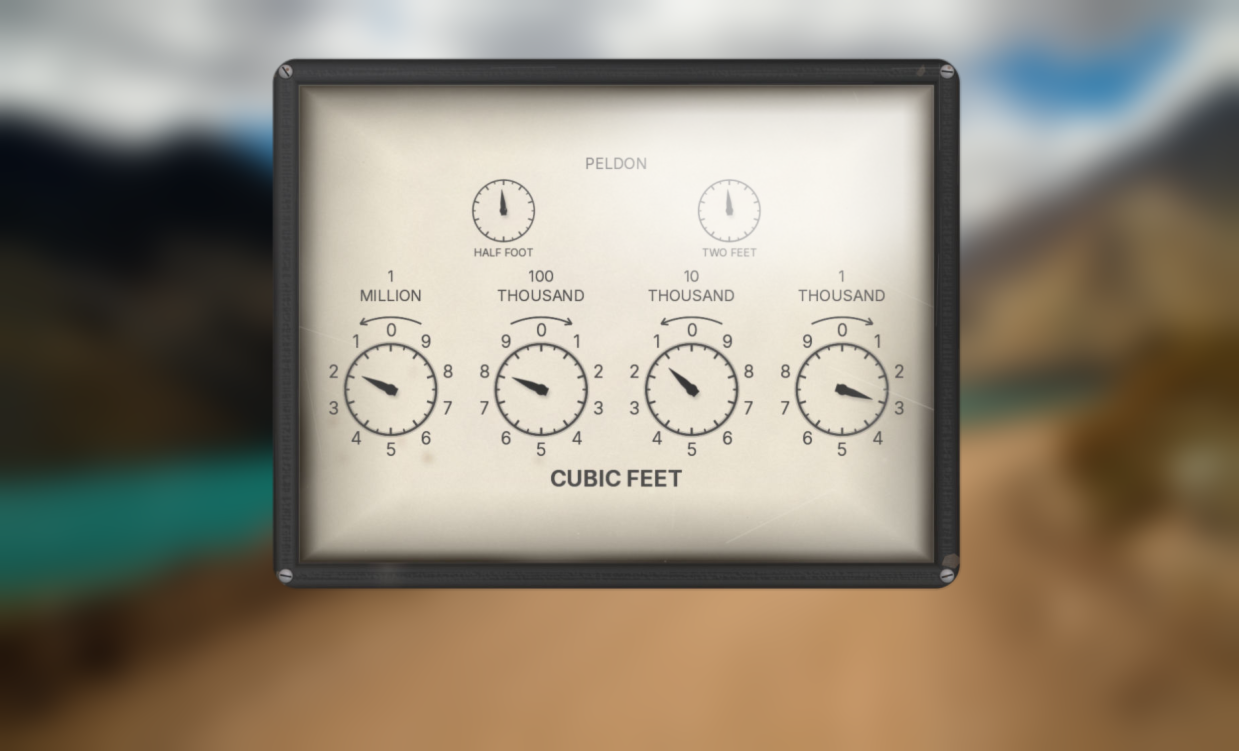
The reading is 181300
